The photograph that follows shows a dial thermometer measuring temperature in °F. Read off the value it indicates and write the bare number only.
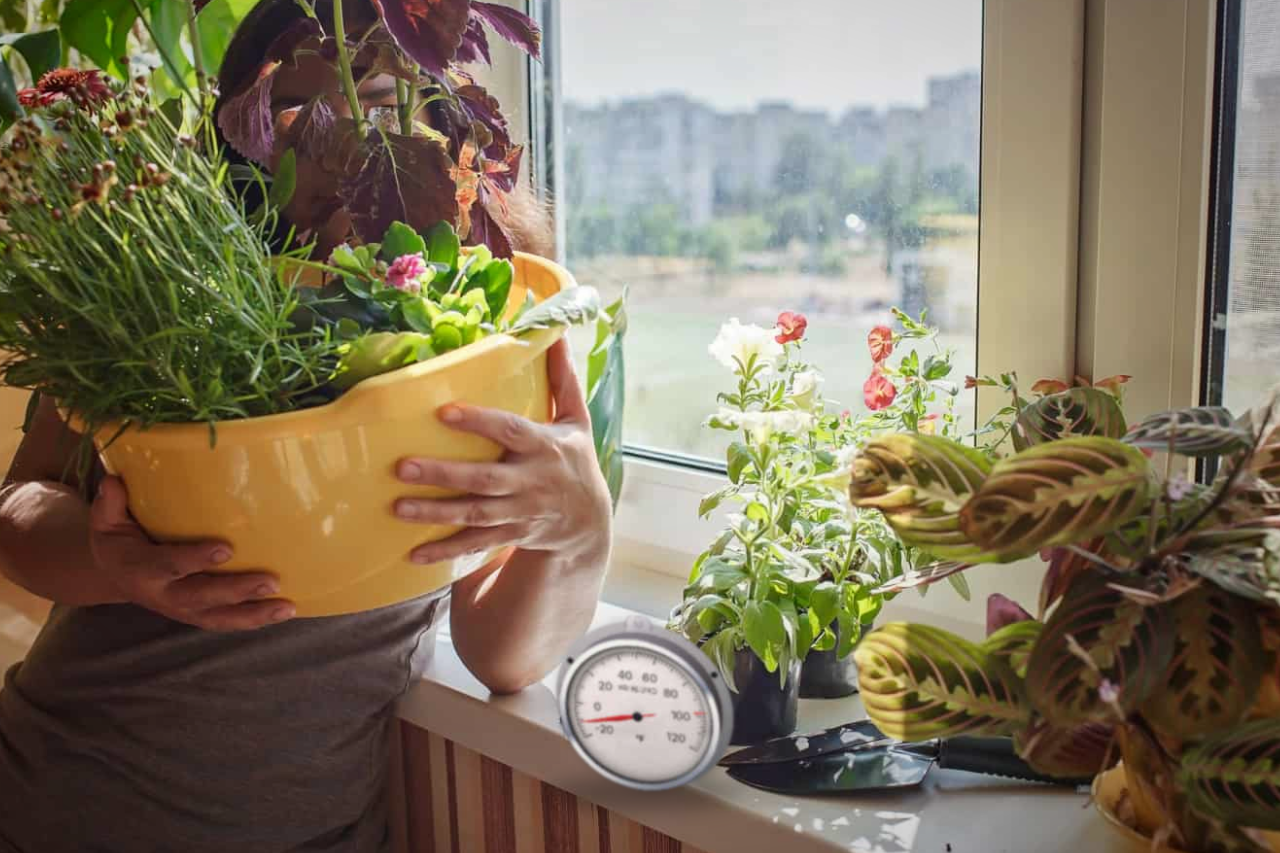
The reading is -10
